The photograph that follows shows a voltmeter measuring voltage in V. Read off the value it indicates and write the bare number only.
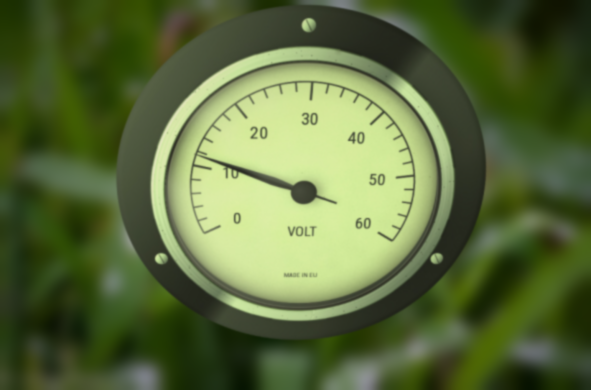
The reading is 12
